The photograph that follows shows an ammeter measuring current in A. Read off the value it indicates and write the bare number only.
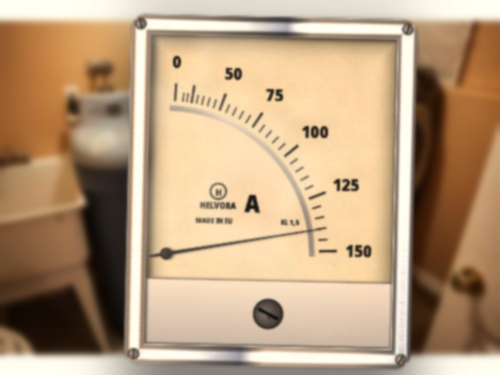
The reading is 140
